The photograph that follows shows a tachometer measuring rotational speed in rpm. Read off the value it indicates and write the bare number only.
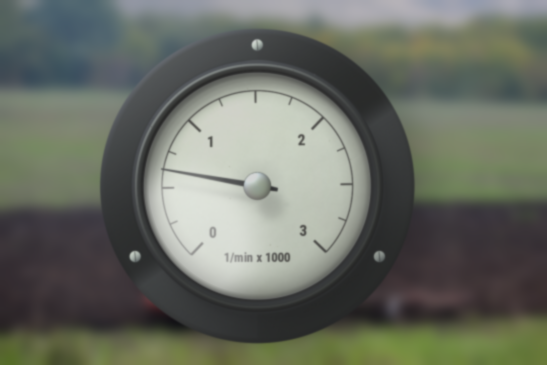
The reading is 625
